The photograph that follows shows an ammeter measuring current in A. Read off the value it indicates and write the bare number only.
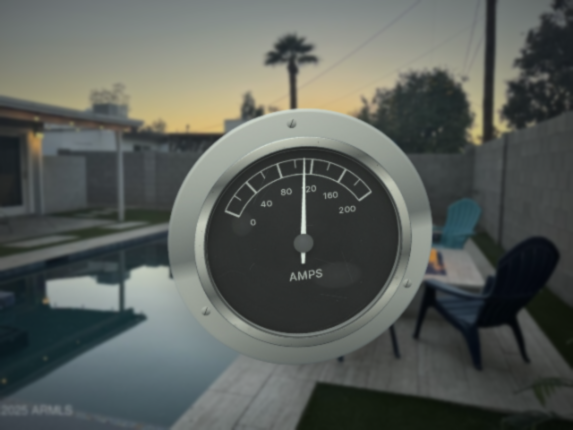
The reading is 110
